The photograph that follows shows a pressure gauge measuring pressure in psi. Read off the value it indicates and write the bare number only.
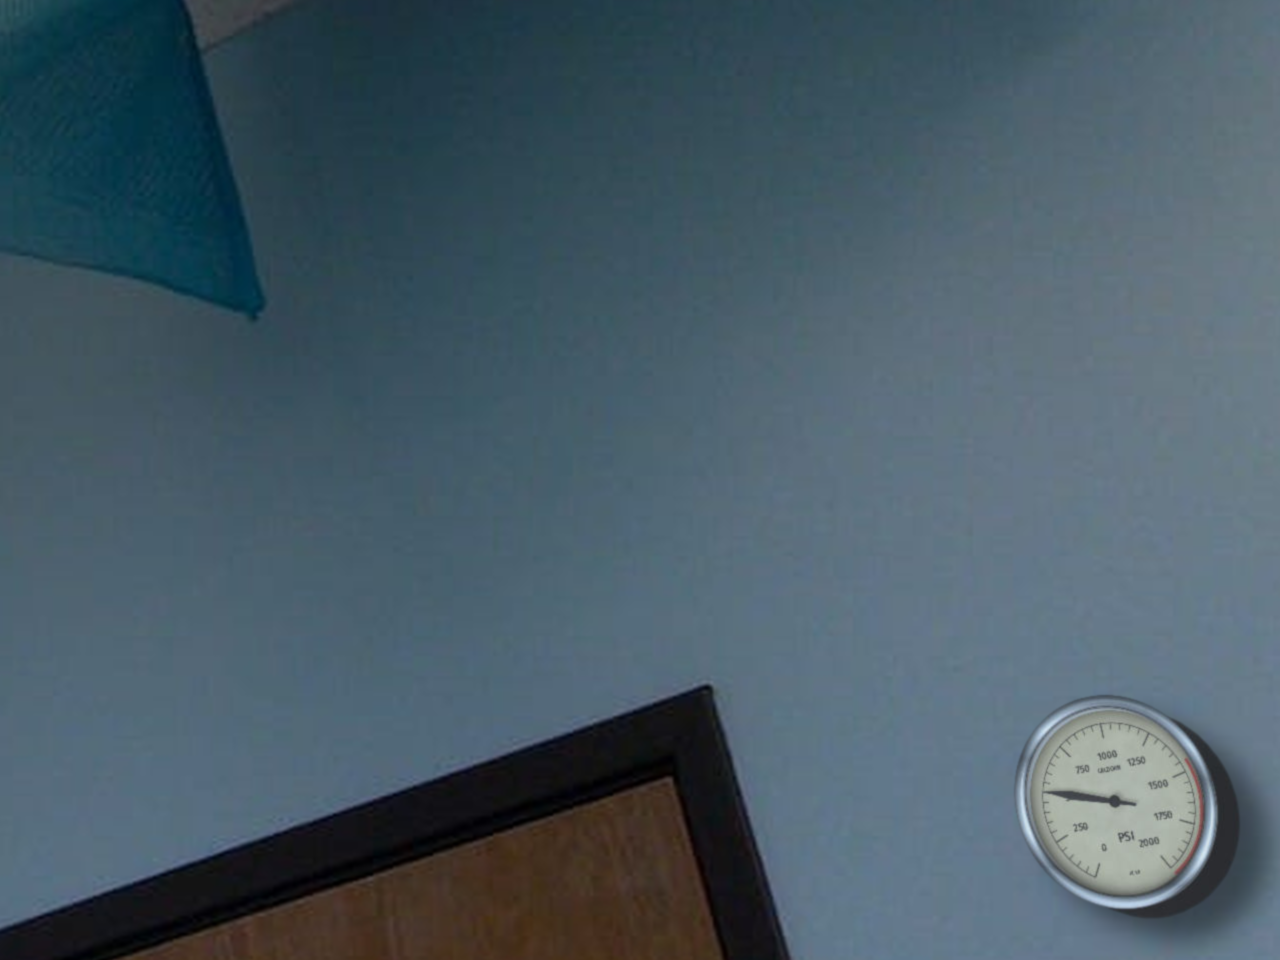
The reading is 500
